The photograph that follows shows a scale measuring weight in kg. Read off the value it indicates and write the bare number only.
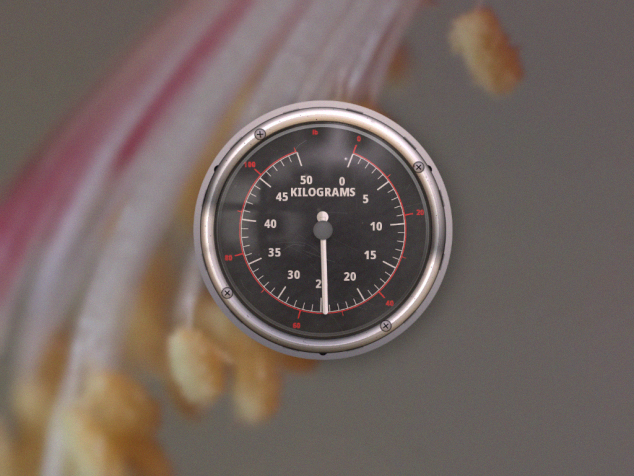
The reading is 24.5
